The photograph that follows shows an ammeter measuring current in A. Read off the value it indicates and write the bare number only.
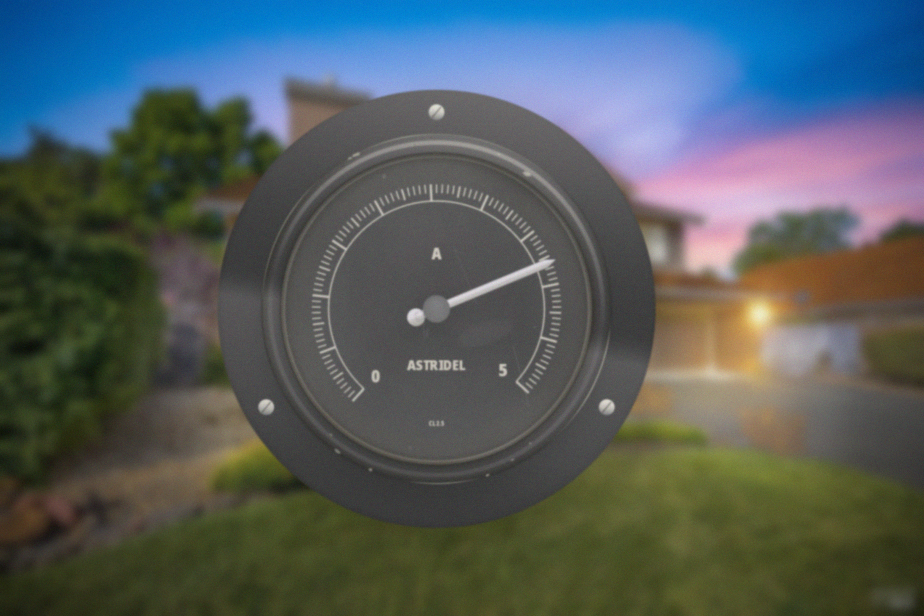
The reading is 3.8
